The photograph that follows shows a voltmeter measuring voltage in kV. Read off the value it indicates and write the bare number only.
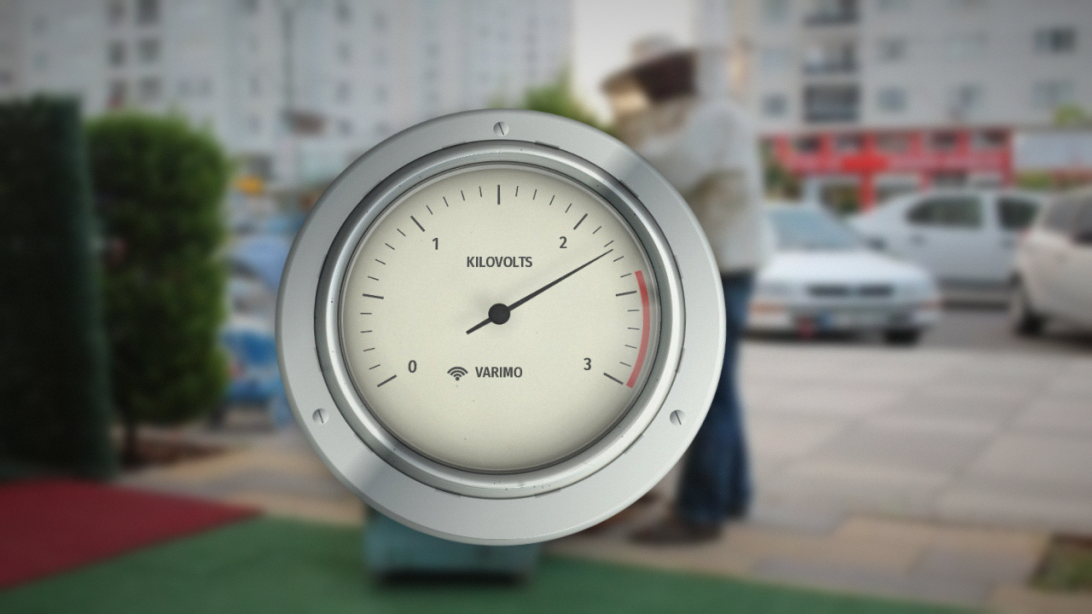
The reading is 2.25
